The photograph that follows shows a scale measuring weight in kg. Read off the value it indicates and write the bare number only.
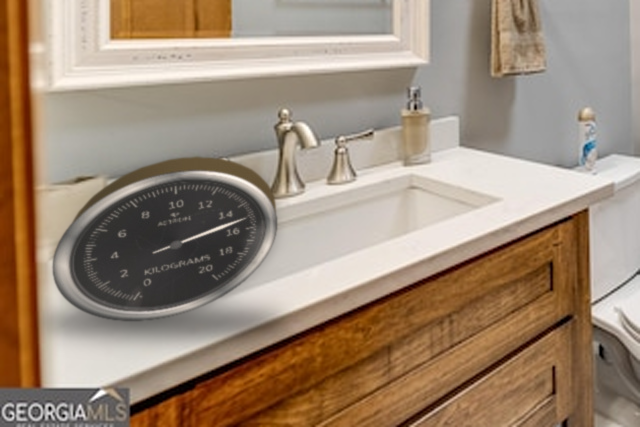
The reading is 15
